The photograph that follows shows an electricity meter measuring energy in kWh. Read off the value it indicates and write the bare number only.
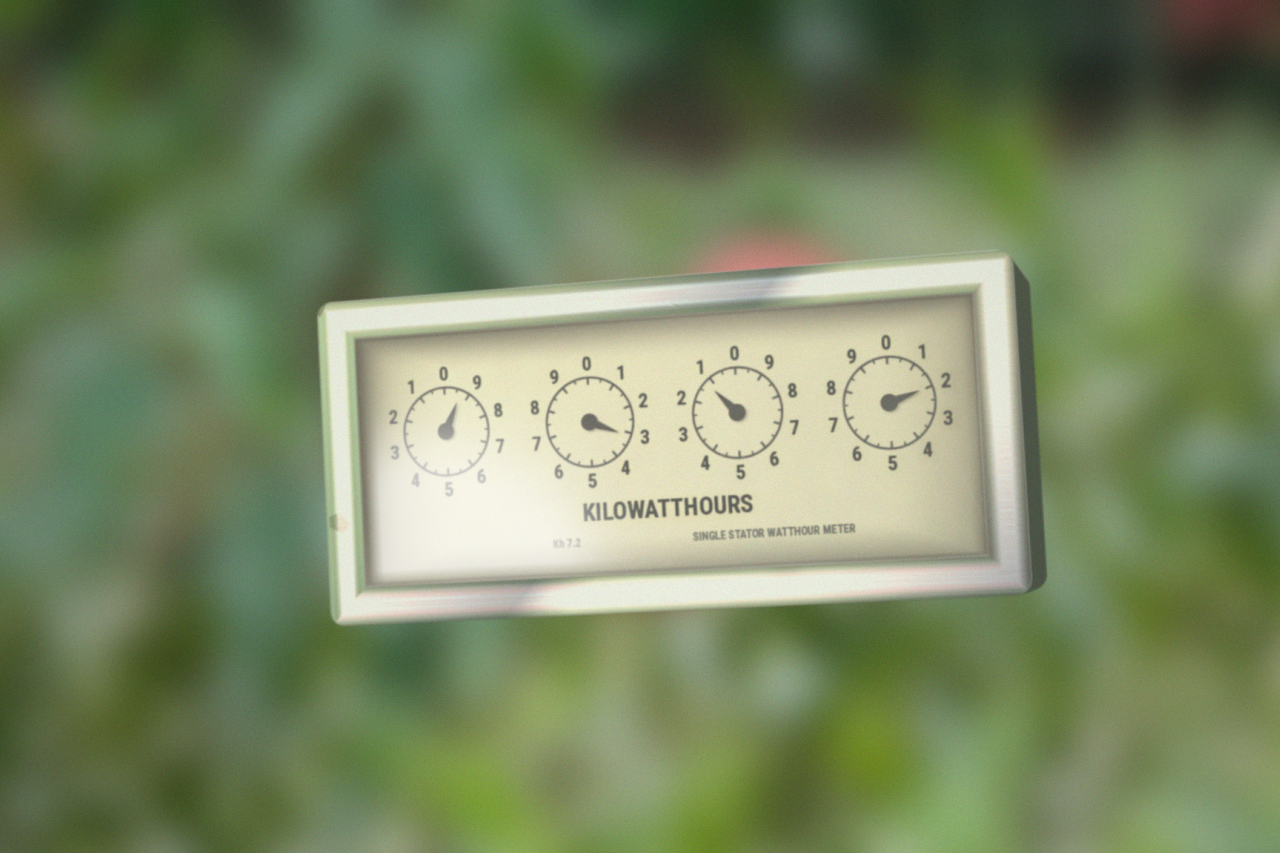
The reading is 9312
